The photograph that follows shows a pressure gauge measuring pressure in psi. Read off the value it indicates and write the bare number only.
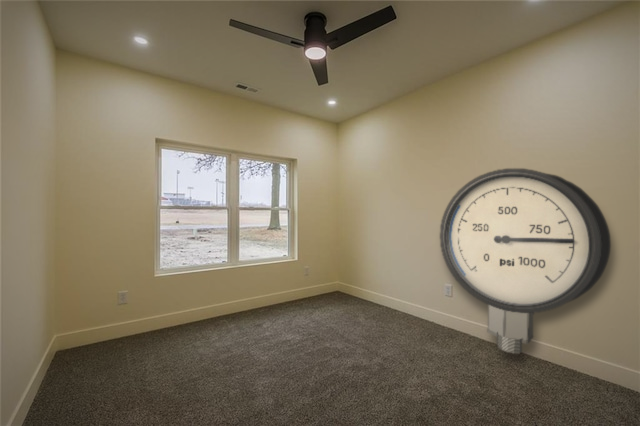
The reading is 825
